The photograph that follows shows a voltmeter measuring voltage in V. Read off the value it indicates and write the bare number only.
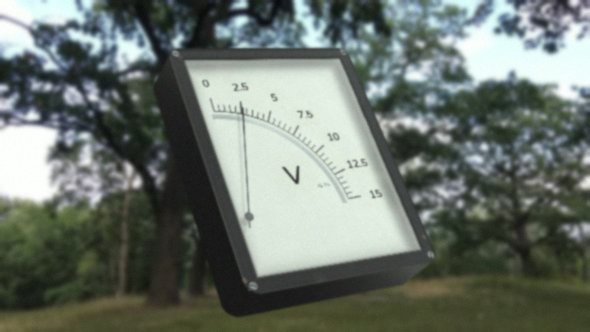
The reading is 2.5
